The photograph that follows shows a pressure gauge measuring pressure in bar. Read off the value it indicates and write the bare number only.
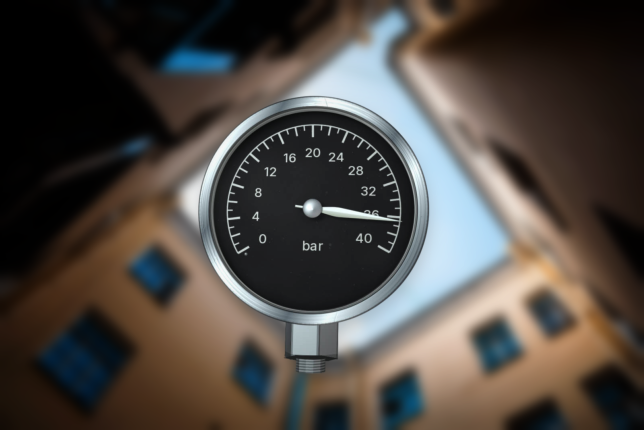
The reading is 36.5
